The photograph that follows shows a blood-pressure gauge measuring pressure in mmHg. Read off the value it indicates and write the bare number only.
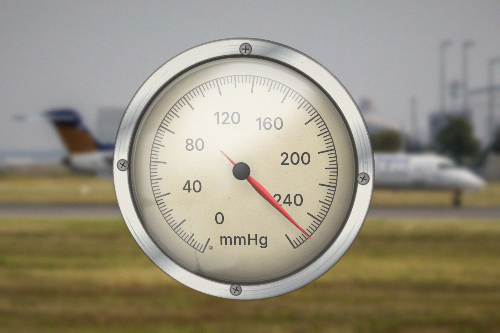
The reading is 250
